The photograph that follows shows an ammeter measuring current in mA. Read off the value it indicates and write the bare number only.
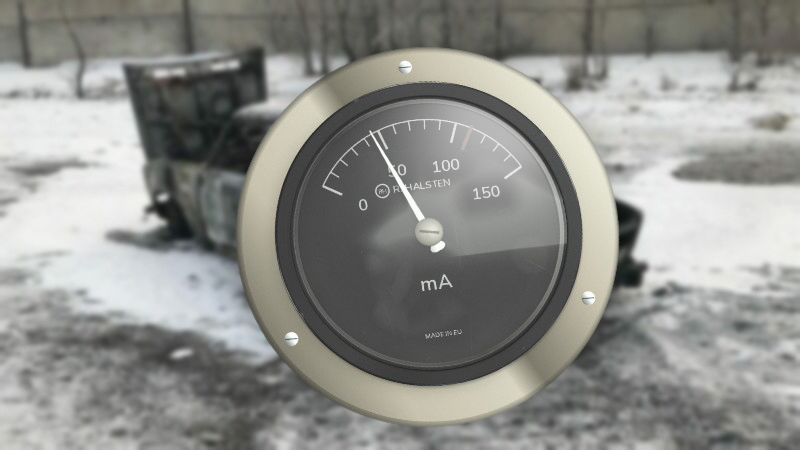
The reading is 45
